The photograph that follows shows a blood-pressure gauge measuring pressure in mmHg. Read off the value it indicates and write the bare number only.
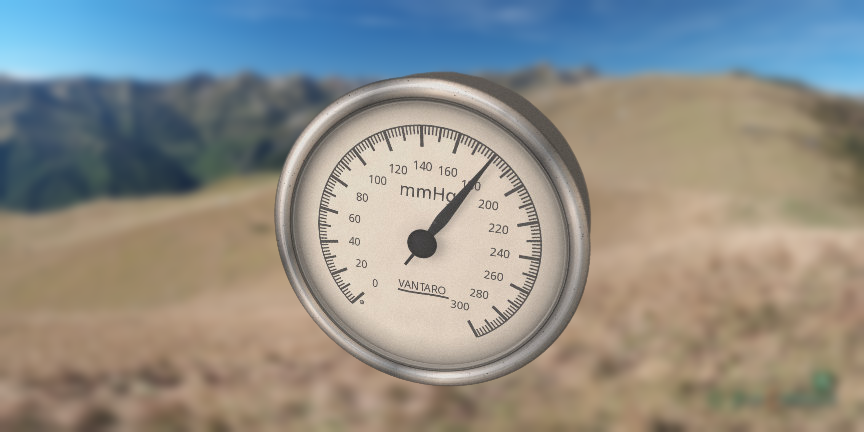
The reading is 180
